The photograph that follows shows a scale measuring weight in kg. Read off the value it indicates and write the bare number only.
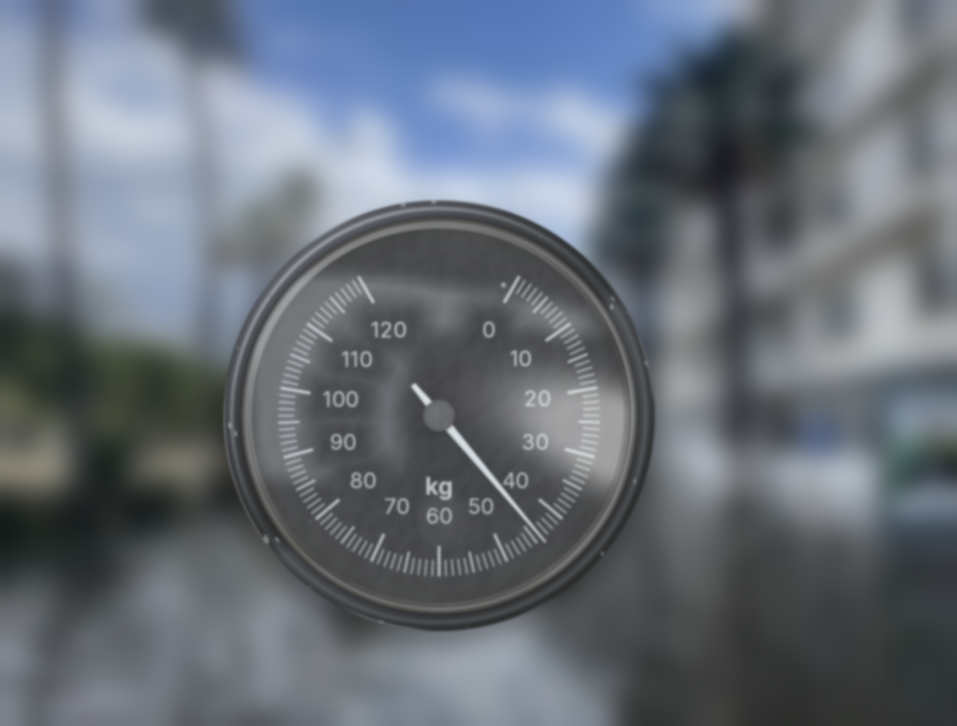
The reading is 44
